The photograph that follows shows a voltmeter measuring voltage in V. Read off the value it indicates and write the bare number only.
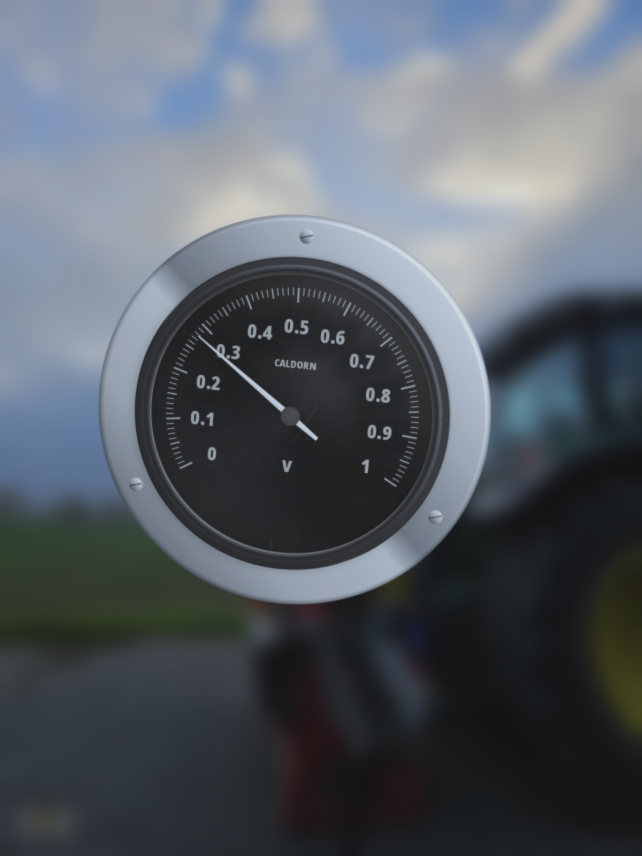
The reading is 0.28
